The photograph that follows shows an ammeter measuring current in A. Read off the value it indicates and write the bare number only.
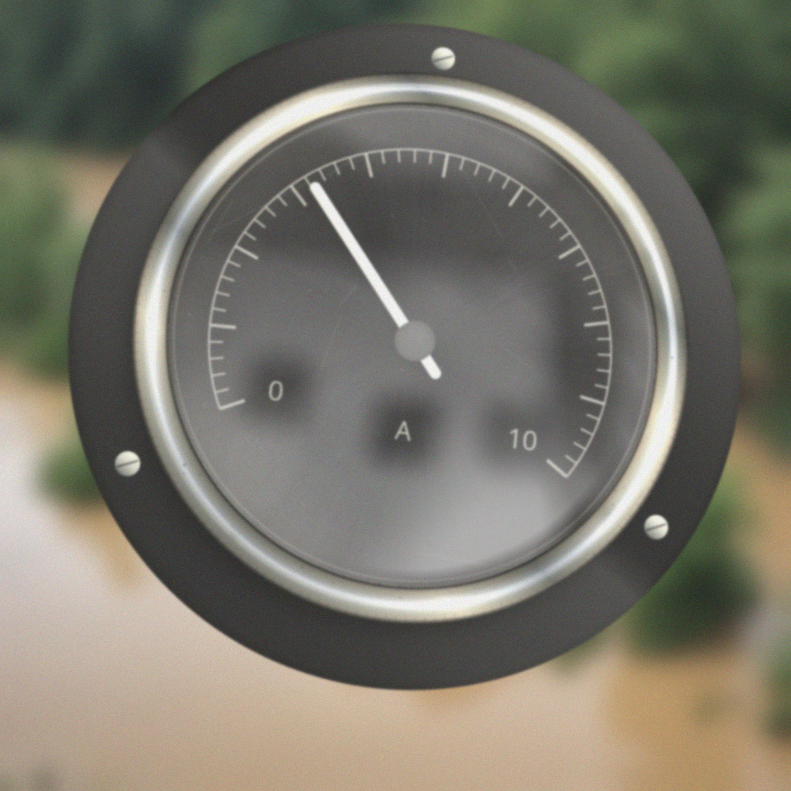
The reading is 3.2
